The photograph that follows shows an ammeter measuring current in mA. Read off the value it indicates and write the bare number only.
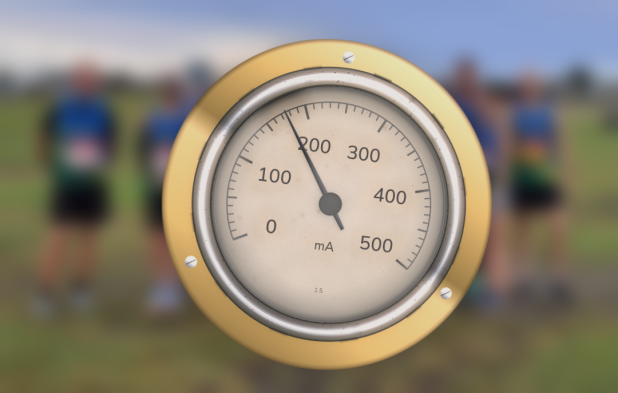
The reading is 175
